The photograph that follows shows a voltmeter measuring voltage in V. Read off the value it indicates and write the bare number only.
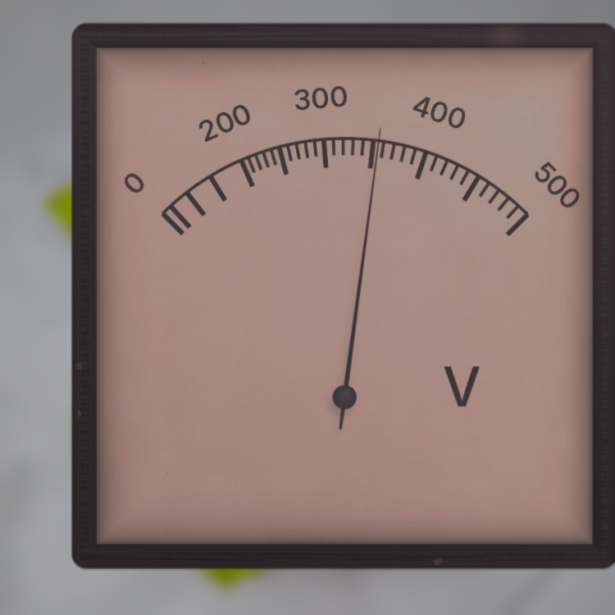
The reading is 355
